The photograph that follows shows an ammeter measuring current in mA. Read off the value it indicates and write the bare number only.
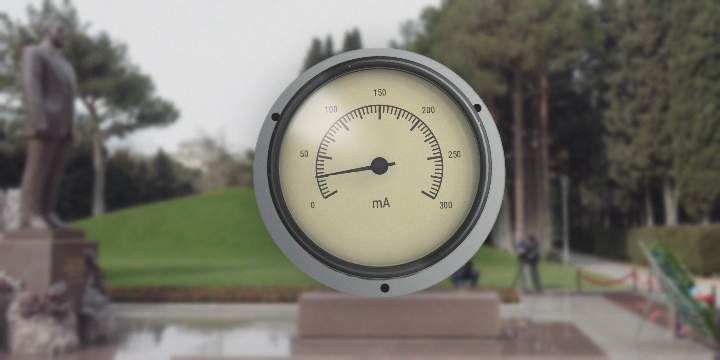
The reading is 25
